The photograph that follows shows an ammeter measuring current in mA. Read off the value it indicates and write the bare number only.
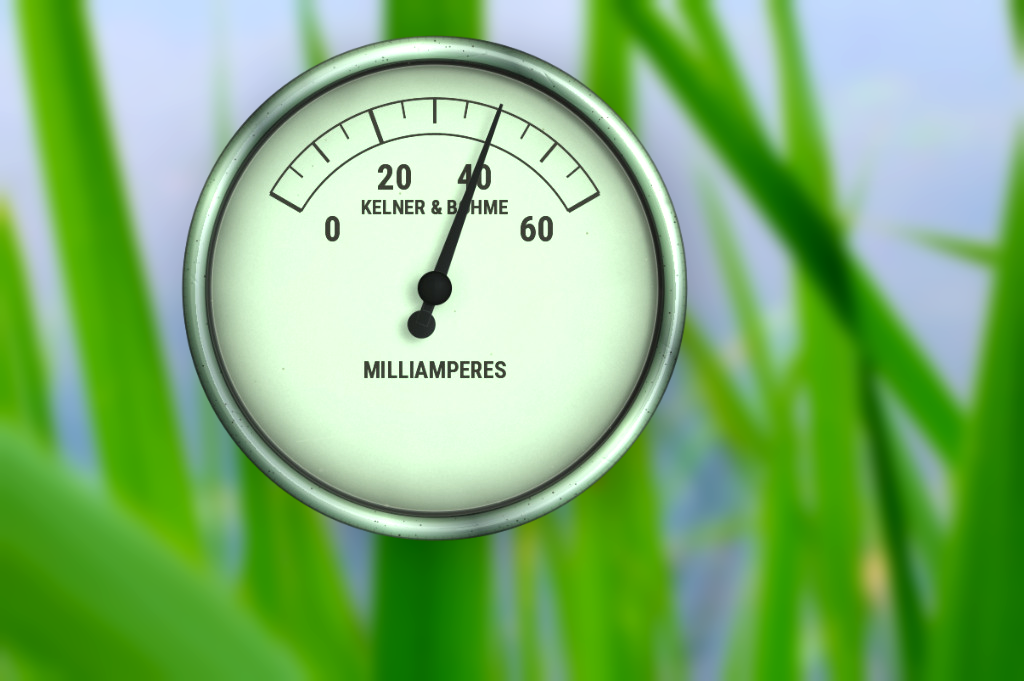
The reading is 40
